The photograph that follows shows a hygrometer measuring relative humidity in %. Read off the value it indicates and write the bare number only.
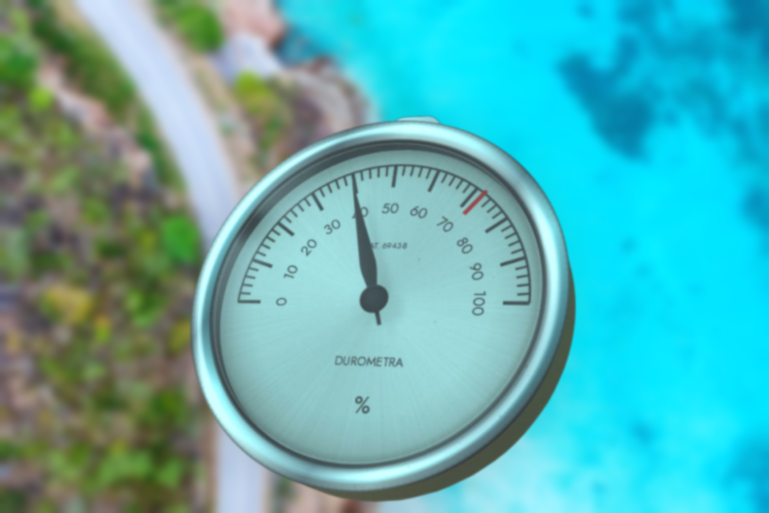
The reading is 40
